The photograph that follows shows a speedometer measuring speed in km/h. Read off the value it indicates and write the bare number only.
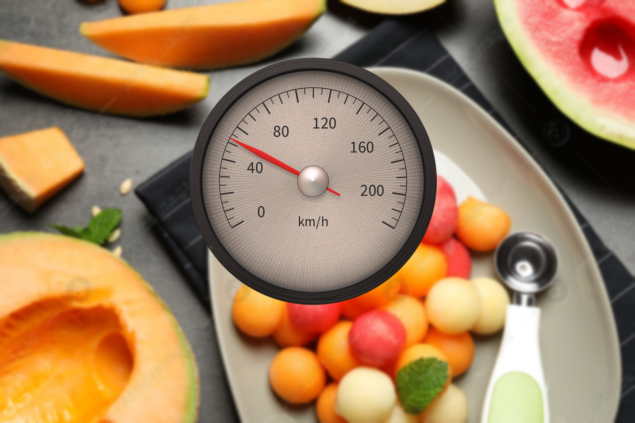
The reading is 52.5
